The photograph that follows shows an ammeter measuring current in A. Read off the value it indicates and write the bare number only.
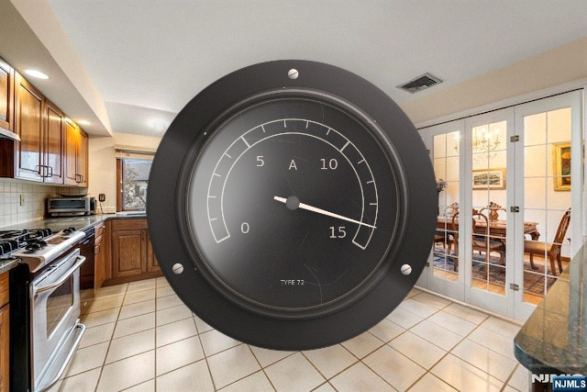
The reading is 14
